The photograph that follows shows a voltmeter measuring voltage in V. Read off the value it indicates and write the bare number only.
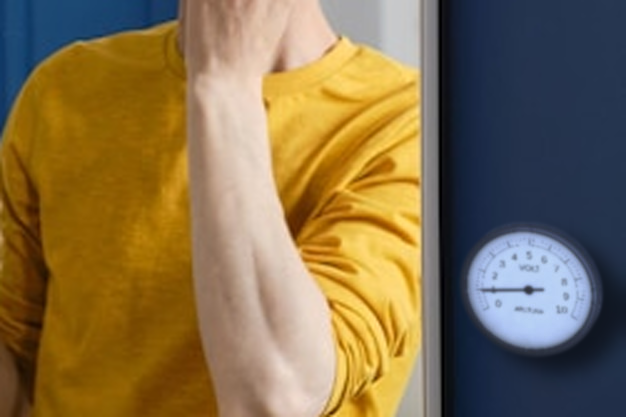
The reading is 1
